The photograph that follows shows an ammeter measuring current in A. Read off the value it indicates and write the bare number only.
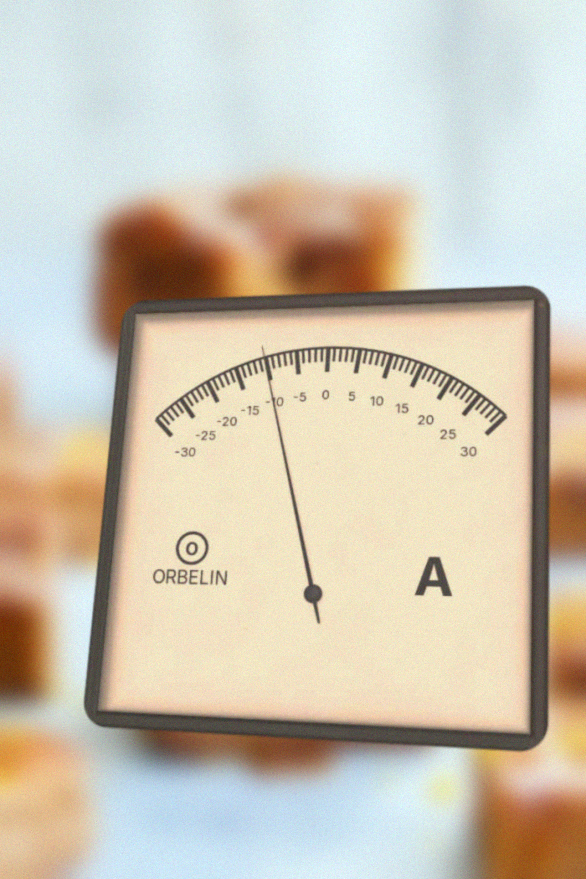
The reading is -10
